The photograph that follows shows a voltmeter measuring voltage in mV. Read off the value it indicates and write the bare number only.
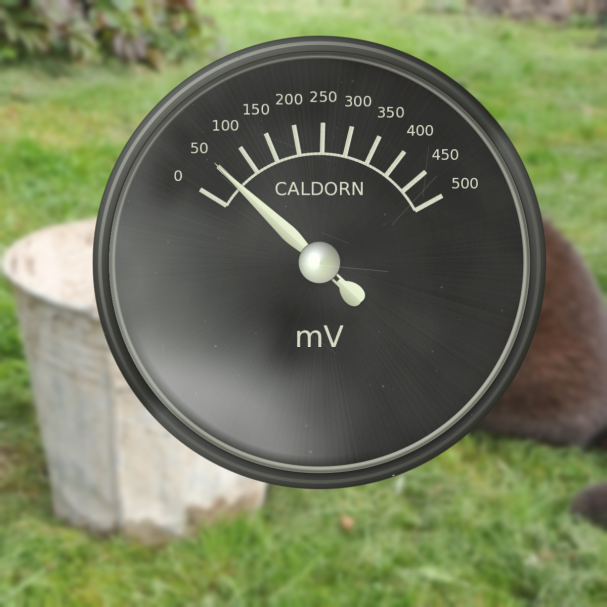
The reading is 50
